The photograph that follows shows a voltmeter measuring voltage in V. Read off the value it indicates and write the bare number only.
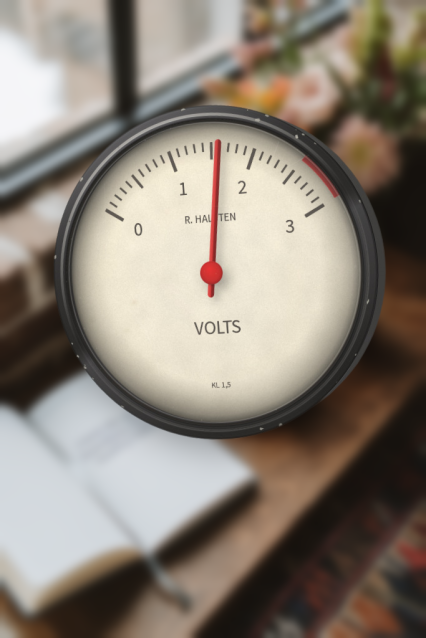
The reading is 1.6
